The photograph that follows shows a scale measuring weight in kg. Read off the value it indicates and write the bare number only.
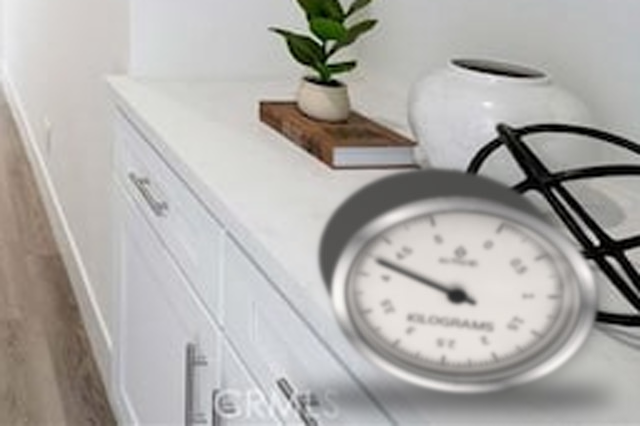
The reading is 4.25
